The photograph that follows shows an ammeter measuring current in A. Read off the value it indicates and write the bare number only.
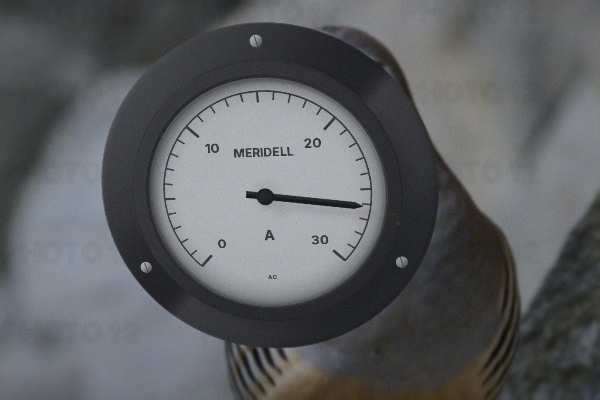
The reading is 26
